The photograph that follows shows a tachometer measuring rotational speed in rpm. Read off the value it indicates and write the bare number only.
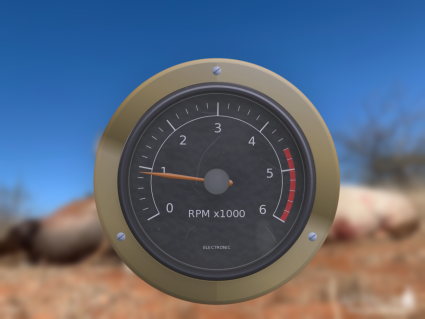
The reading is 900
